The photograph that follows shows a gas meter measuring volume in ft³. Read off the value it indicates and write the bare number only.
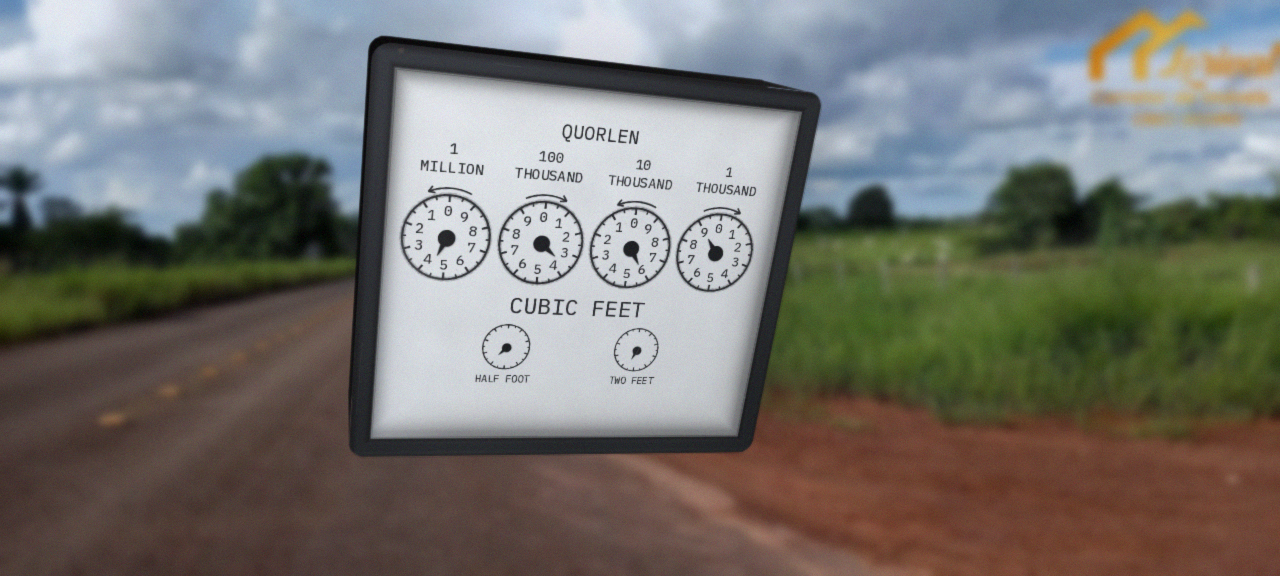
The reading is 435900
